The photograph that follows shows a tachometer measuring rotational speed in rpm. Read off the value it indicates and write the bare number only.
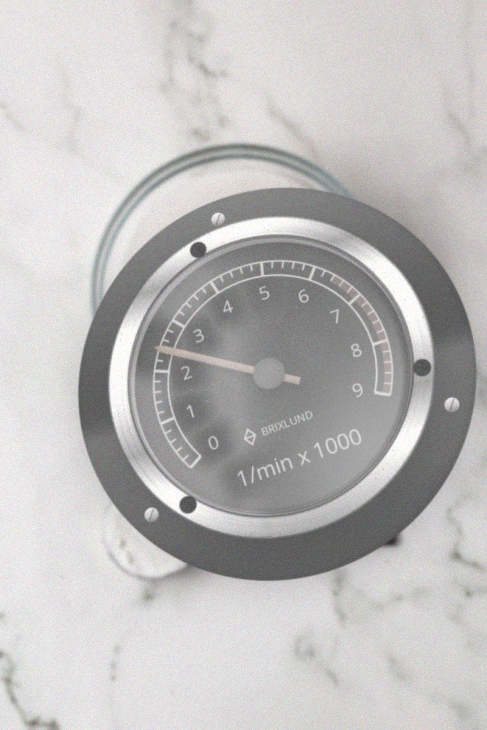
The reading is 2400
